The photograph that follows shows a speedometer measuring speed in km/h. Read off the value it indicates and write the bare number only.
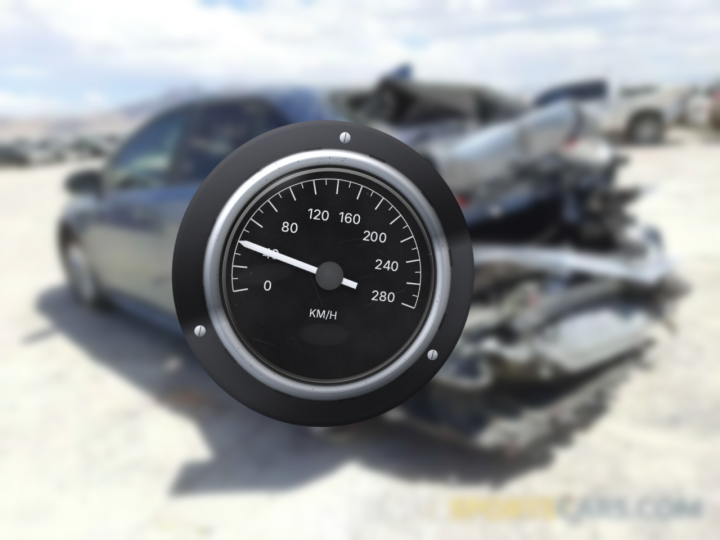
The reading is 40
